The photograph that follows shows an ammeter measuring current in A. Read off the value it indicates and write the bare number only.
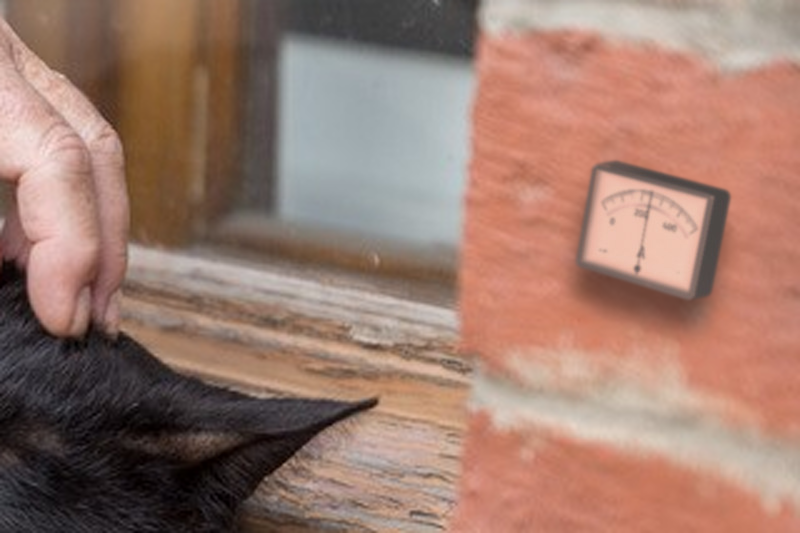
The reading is 250
